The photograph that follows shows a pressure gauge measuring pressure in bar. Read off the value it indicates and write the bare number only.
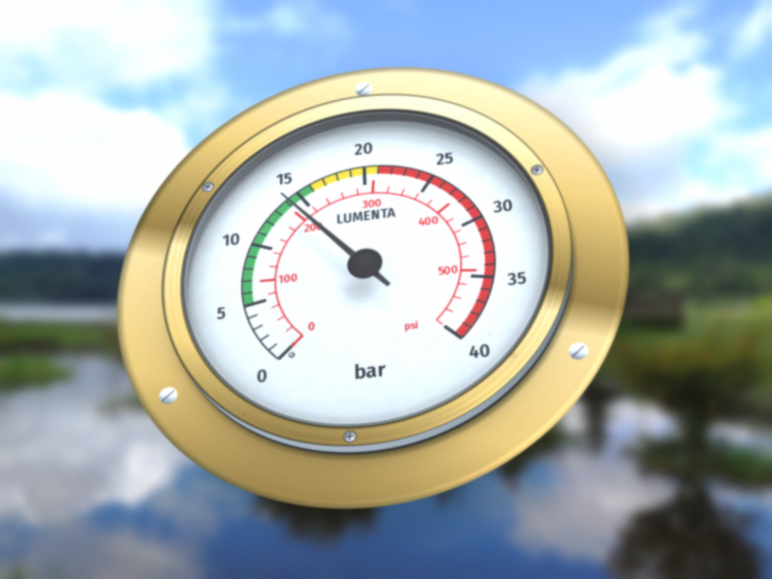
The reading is 14
